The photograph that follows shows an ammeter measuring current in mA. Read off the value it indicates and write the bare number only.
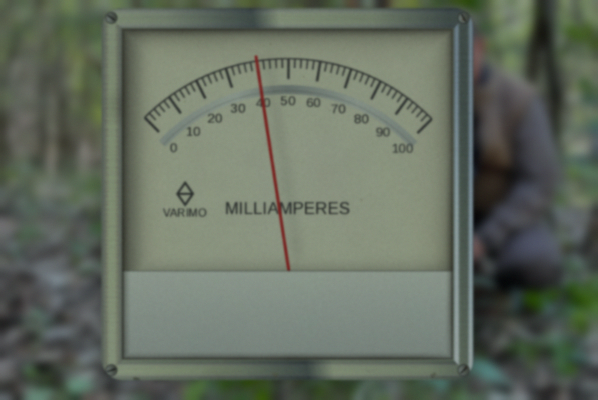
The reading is 40
